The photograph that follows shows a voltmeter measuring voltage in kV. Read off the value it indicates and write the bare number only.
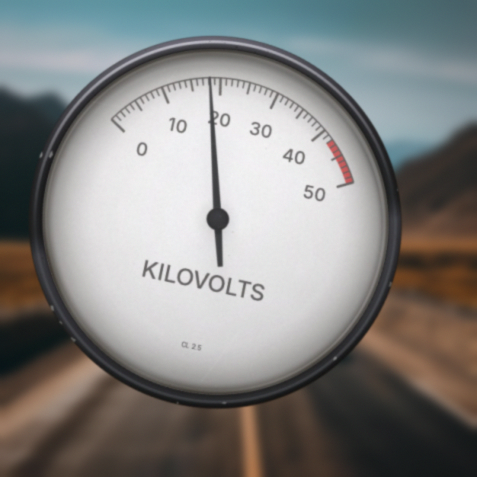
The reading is 18
